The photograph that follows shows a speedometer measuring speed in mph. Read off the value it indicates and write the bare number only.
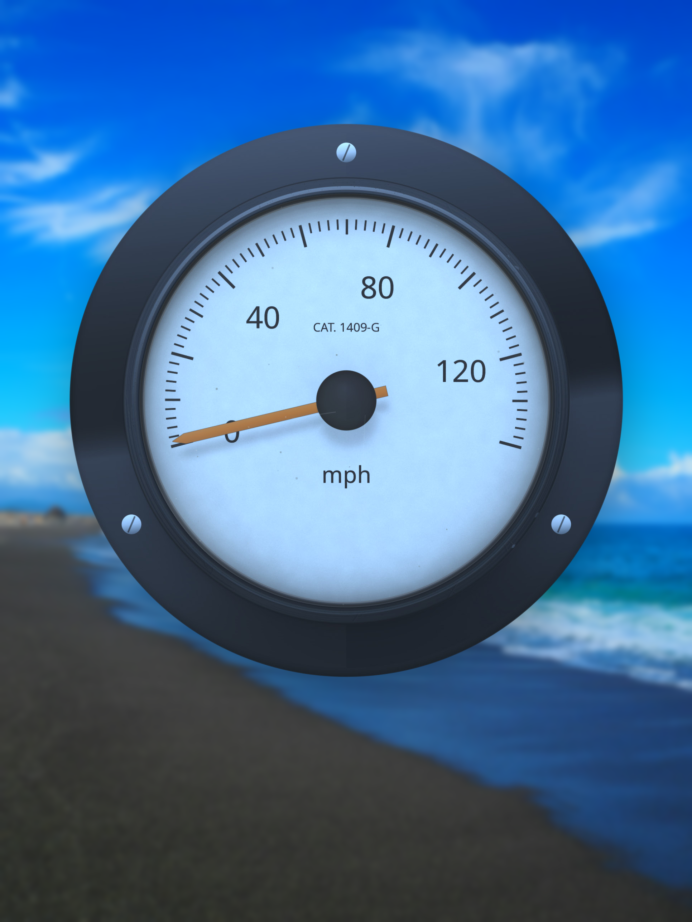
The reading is 1
